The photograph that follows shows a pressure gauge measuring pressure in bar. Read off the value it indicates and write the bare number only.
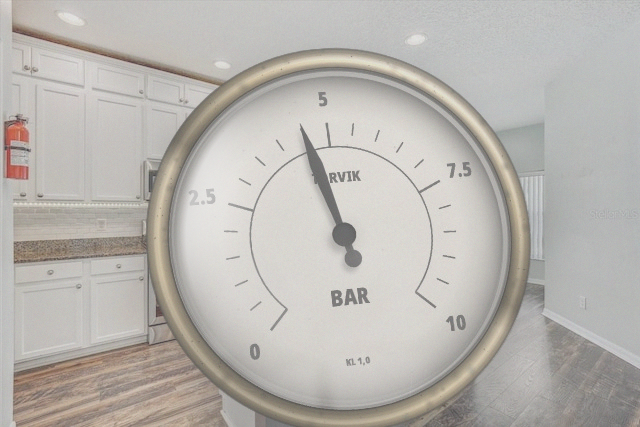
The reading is 4.5
